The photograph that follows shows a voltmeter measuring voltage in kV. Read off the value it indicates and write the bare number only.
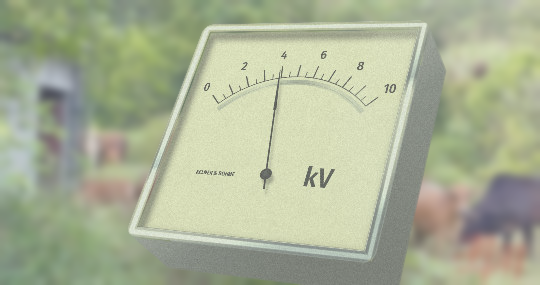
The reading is 4
